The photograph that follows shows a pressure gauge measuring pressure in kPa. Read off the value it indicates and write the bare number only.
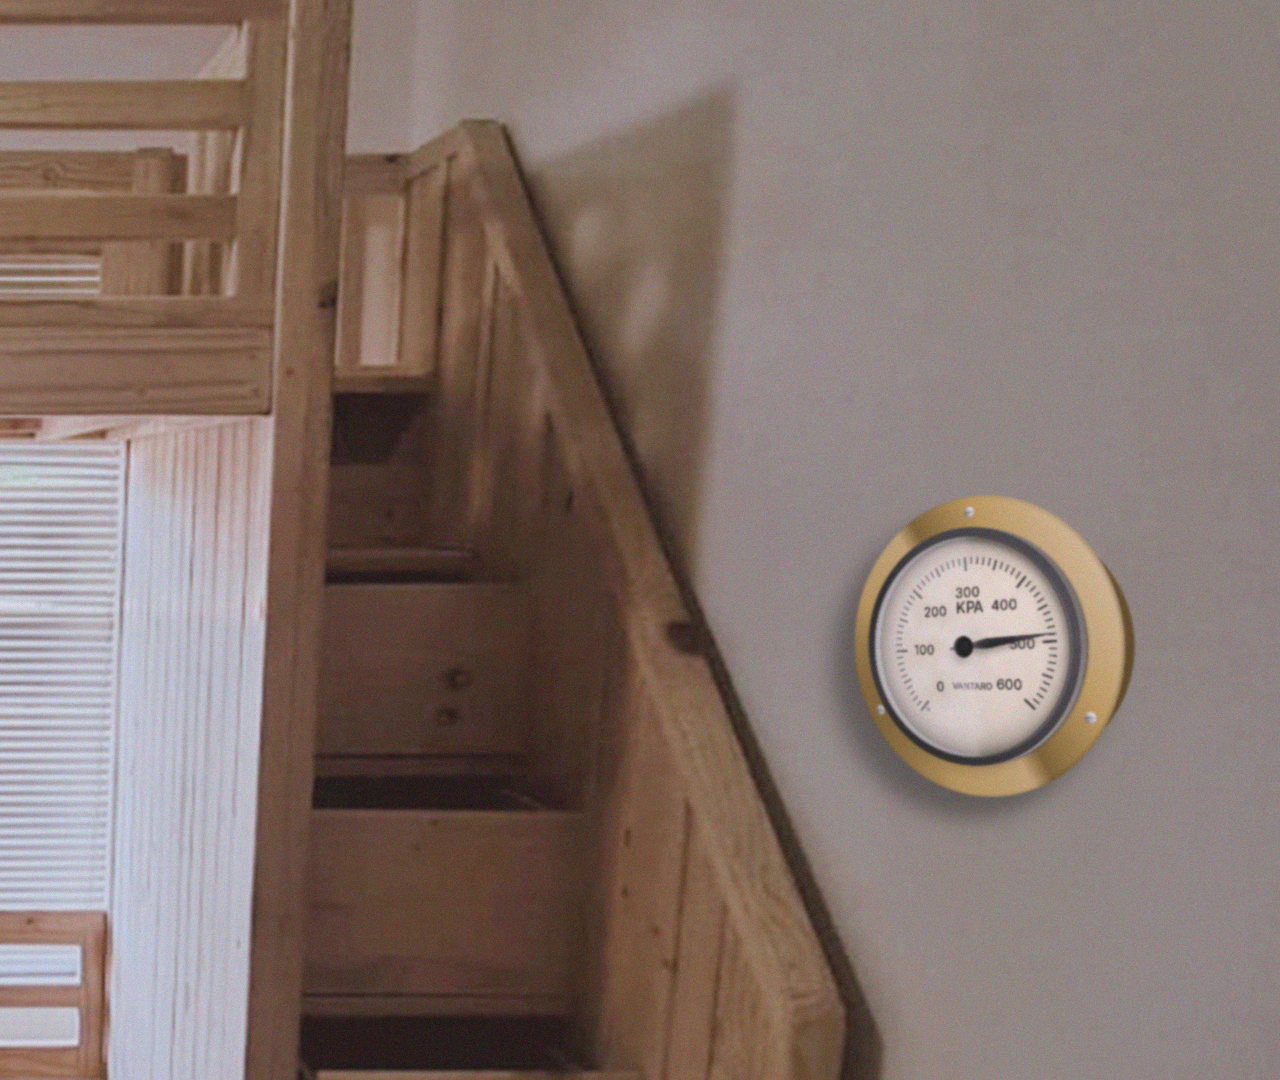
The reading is 490
